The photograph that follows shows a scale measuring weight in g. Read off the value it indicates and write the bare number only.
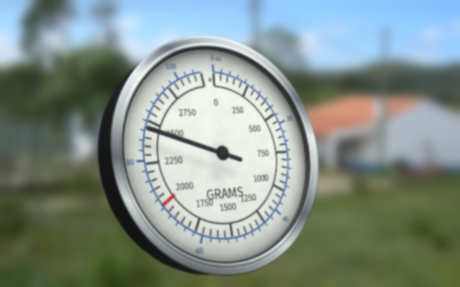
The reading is 2450
